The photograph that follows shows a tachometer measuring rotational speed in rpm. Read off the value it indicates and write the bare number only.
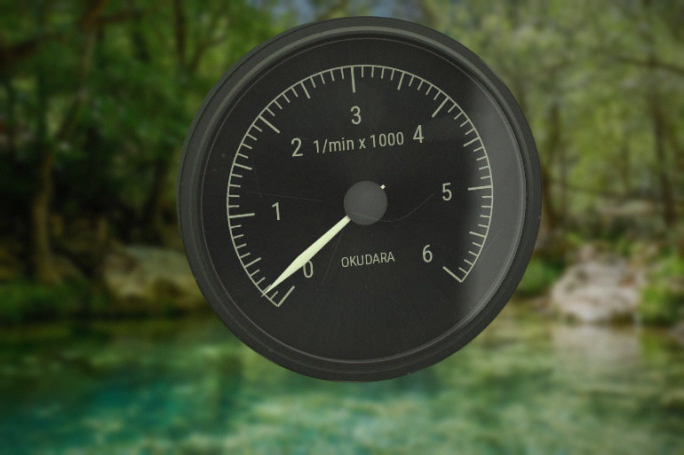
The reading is 200
